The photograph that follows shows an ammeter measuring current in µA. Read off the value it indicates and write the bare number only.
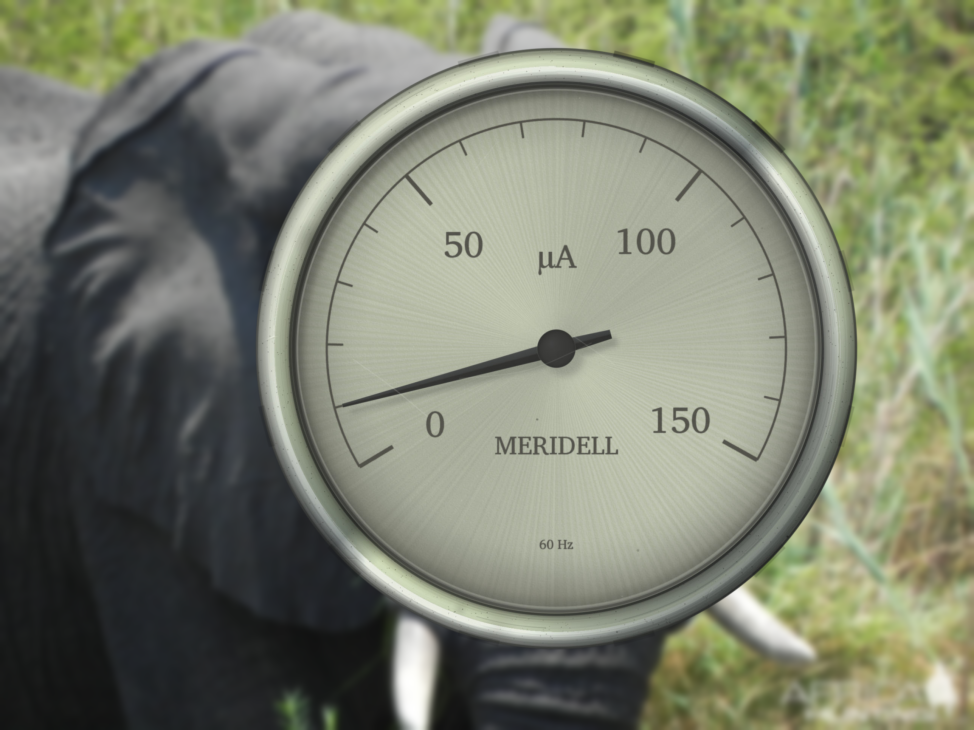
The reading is 10
